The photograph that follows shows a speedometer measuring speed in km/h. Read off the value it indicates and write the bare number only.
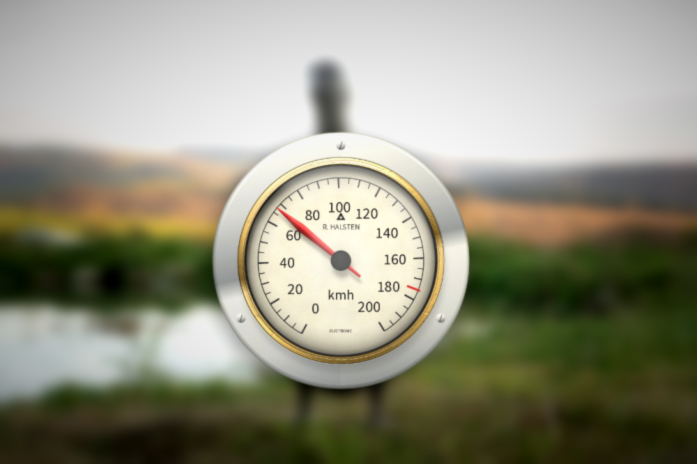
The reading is 67.5
